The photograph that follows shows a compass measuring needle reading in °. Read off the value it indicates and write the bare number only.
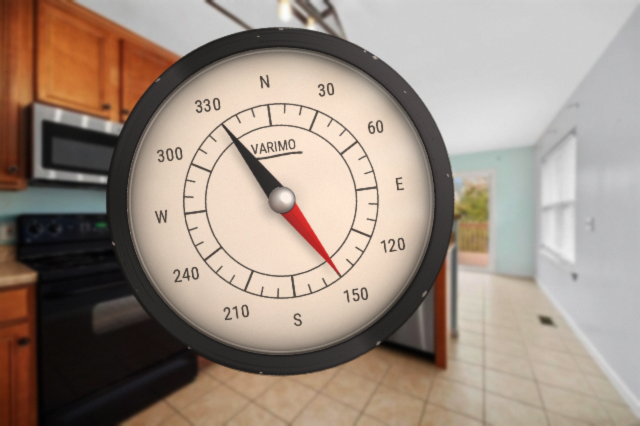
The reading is 150
